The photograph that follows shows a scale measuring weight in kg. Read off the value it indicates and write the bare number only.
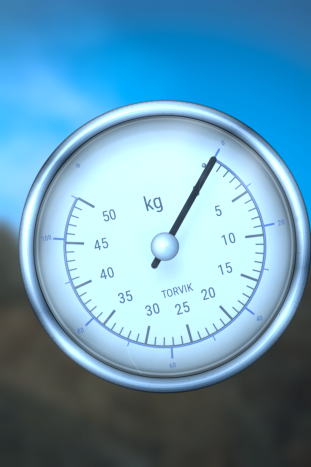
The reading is 0
